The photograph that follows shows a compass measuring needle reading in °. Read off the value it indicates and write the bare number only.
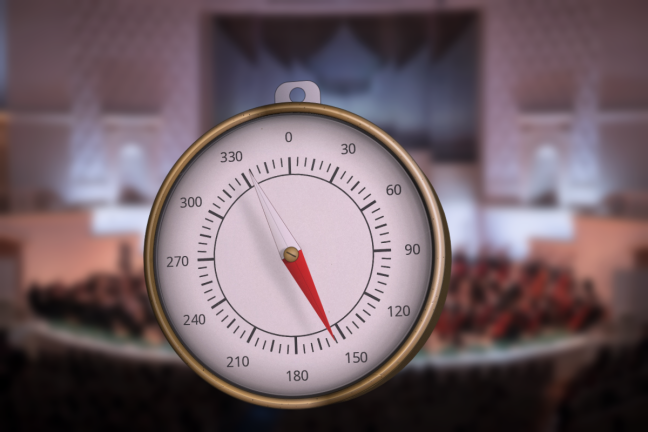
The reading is 155
